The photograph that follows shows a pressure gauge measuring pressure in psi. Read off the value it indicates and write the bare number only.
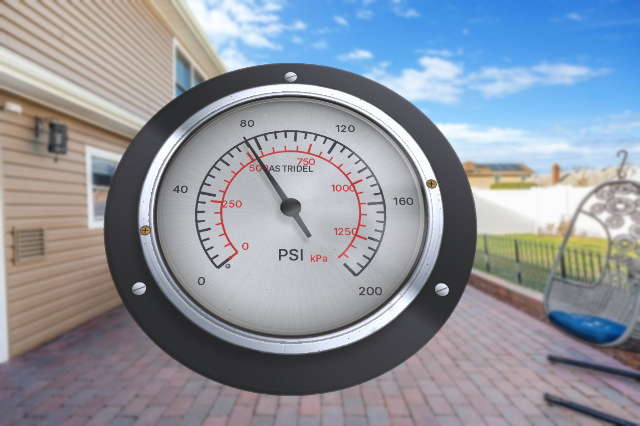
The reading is 75
